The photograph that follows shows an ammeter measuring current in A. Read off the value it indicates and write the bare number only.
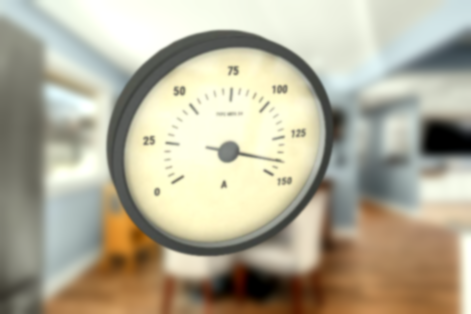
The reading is 140
